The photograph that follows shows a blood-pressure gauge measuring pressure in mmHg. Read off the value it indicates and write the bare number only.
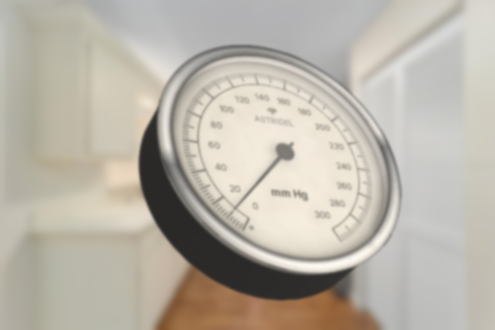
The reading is 10
